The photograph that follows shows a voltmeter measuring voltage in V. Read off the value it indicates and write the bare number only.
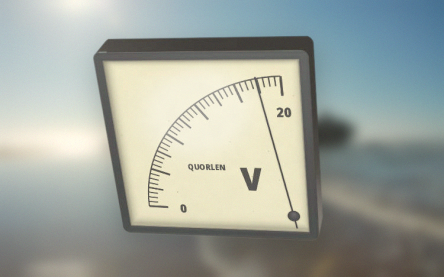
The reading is 18
